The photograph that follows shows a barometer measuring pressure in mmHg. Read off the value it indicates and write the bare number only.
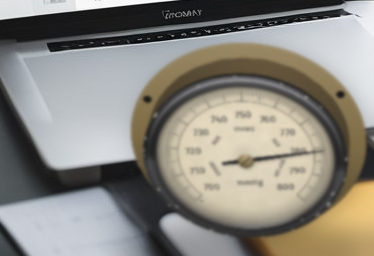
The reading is 780
